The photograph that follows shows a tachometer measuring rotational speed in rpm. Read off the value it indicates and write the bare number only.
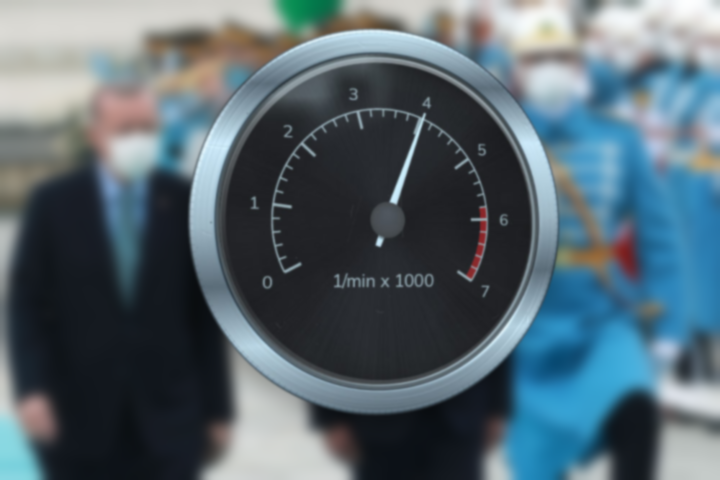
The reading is 4000
